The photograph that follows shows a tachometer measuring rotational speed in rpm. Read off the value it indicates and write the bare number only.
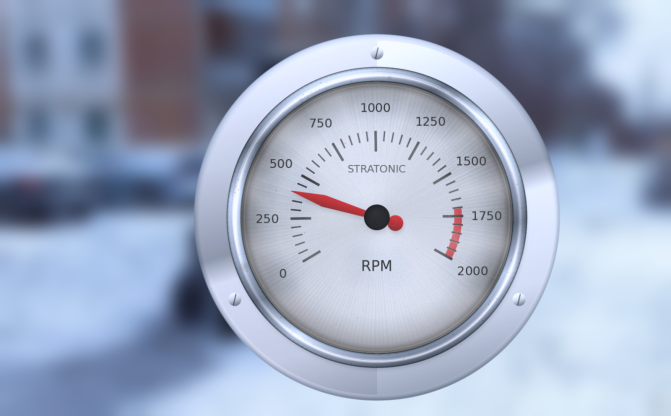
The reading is 400
